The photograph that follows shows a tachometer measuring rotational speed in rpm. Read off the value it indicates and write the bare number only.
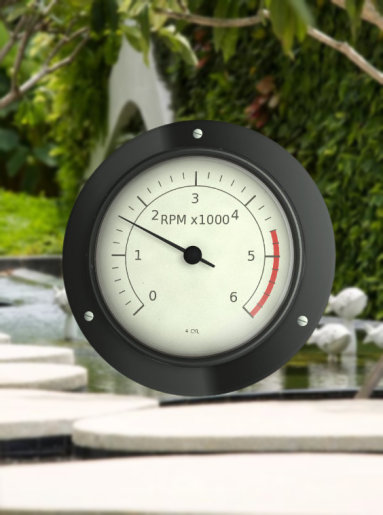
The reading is 1600
